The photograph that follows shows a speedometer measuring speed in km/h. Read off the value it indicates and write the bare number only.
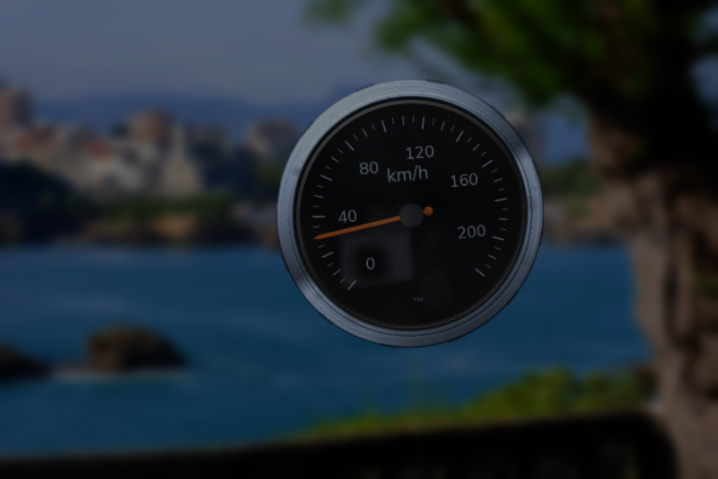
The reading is 30
